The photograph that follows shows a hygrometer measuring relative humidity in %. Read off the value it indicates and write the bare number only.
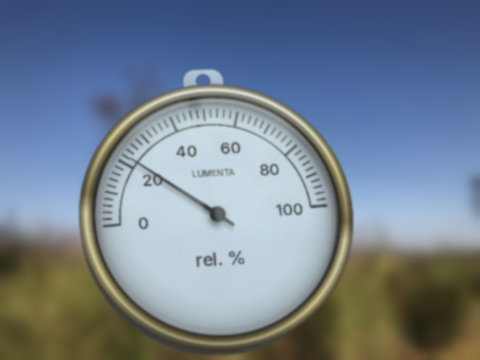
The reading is 22
